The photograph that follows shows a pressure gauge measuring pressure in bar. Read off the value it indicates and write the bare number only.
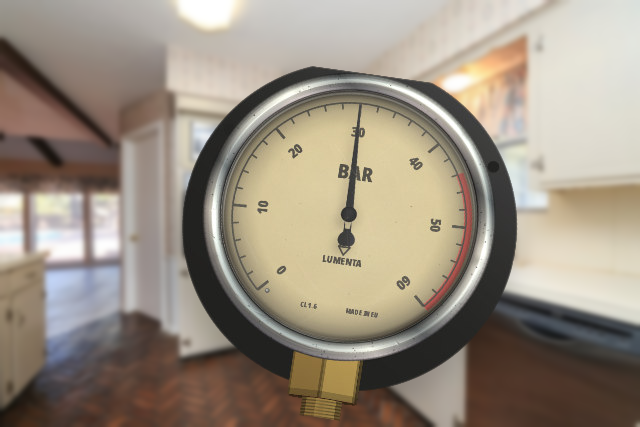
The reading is 30
